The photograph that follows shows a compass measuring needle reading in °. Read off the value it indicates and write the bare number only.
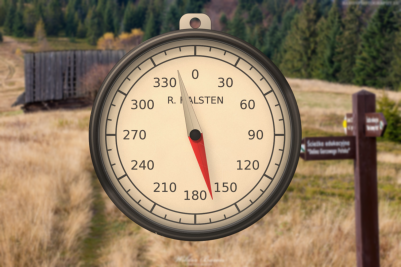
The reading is 165
